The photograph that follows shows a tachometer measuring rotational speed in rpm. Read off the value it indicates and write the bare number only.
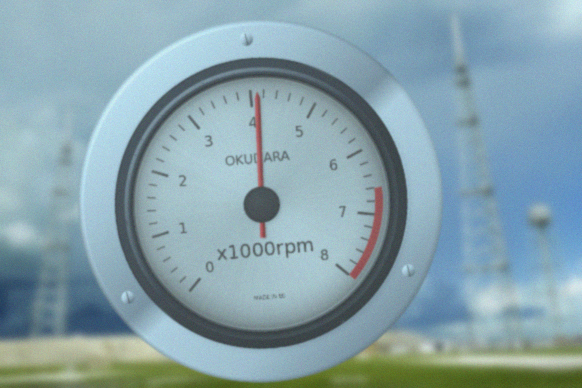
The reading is 4100
